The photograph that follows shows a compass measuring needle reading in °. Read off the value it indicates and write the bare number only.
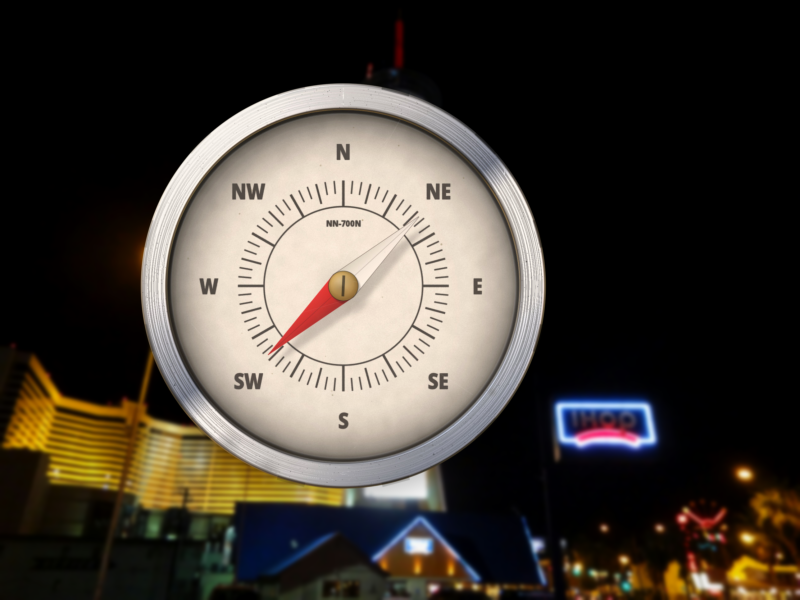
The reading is 227.5
